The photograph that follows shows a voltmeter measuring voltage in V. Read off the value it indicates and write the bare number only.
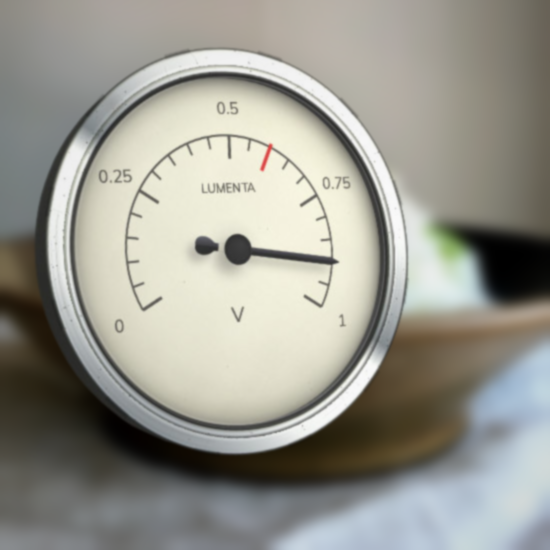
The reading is 0.9
